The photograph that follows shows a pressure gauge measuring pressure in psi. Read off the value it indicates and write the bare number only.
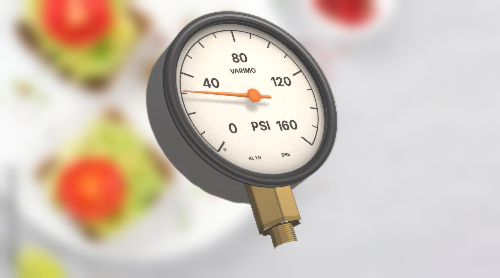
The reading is 30
